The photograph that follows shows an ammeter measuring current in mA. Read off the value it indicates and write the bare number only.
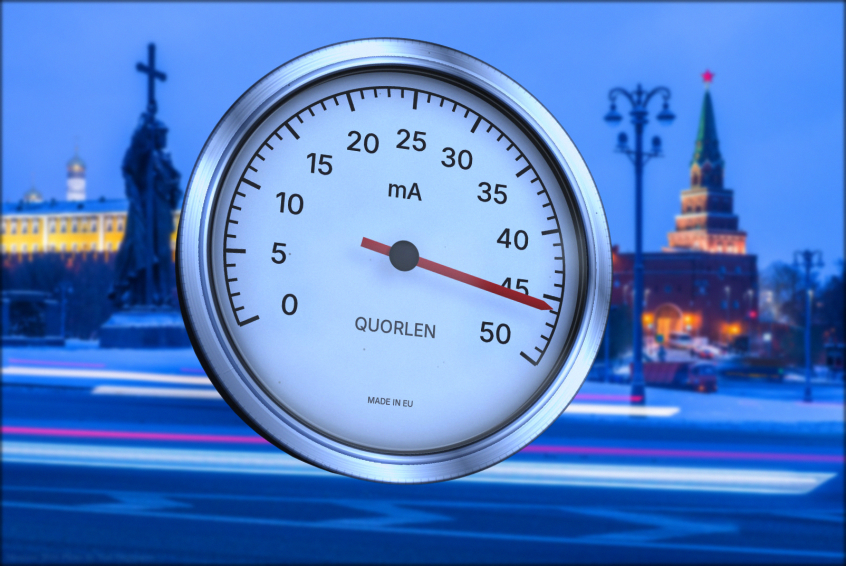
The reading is 46
